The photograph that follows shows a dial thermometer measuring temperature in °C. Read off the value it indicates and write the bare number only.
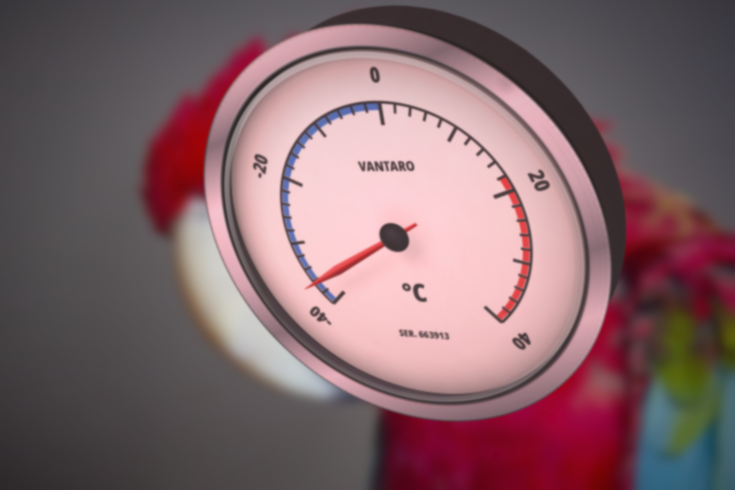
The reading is -36
